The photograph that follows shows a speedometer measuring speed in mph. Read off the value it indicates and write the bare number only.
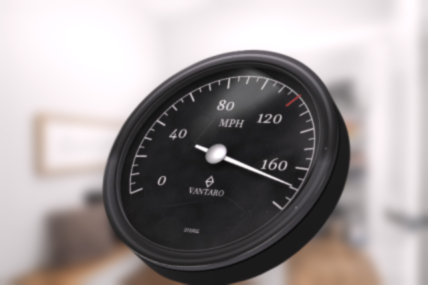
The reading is 170
